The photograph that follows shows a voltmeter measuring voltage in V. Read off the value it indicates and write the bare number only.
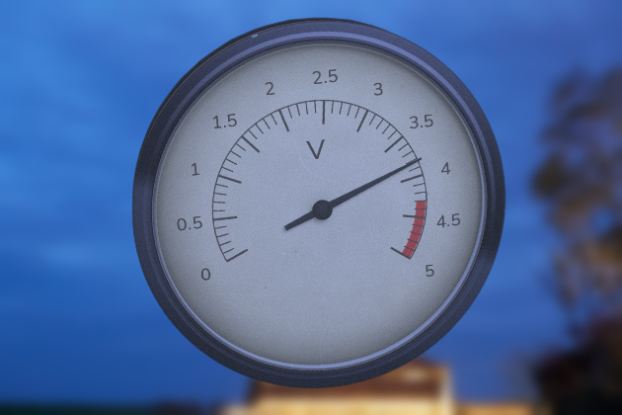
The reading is 3.8
